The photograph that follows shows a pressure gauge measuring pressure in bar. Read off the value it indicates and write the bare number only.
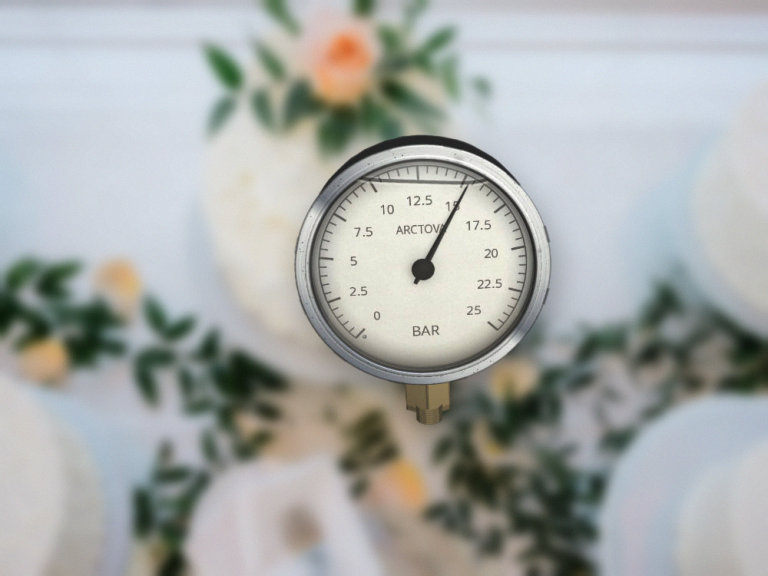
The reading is 15.25
